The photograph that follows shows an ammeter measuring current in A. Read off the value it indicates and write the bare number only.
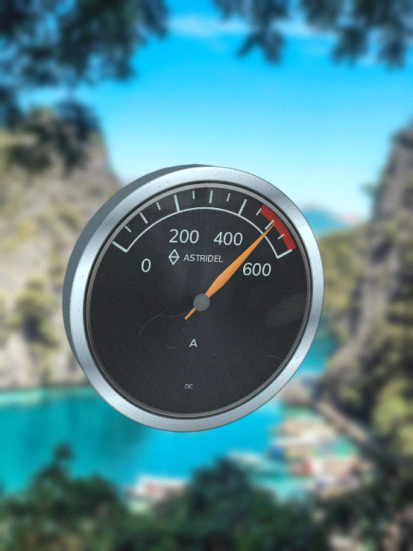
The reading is 500
